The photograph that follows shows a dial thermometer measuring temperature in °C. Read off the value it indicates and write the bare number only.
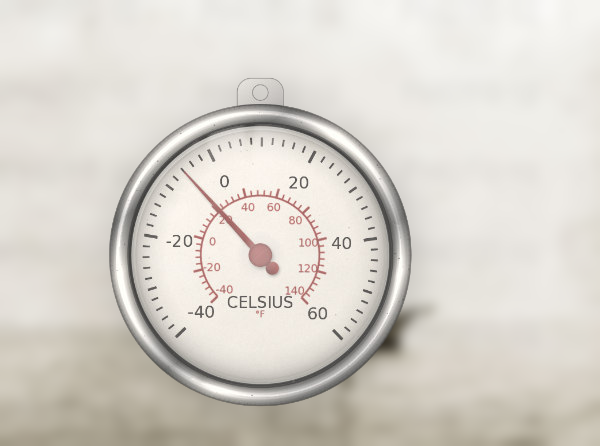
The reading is -6
